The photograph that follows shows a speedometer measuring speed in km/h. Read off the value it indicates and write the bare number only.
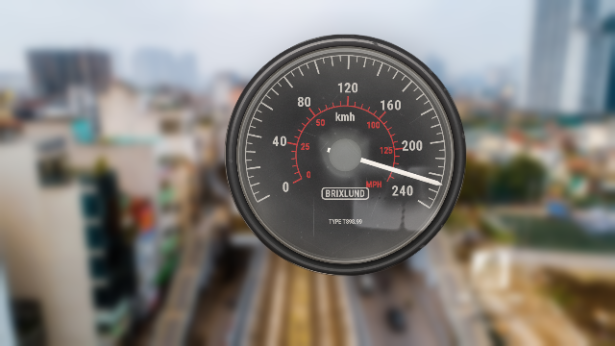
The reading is 225
